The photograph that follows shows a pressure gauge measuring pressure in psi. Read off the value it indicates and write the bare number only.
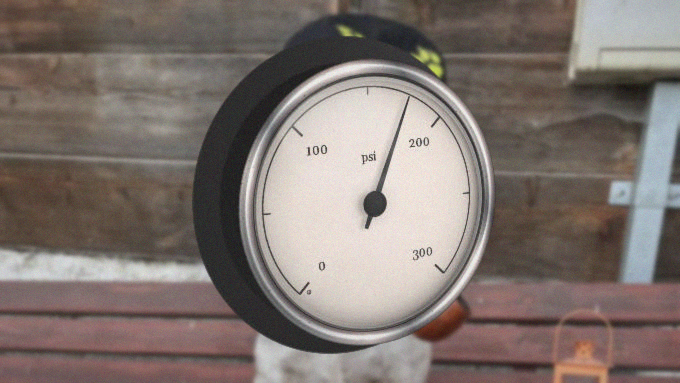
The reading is 175
